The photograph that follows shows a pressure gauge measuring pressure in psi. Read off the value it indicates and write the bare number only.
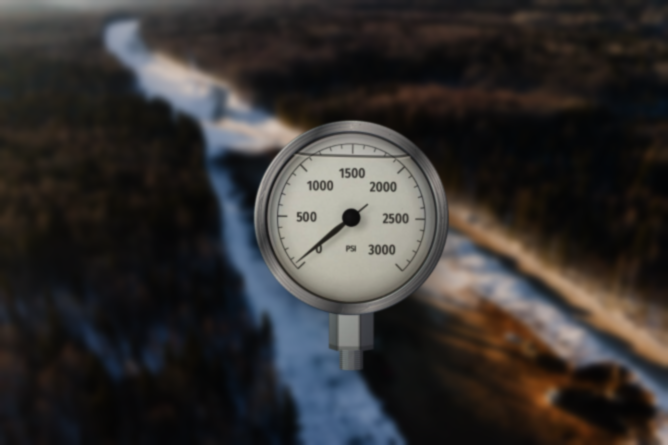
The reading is 50
